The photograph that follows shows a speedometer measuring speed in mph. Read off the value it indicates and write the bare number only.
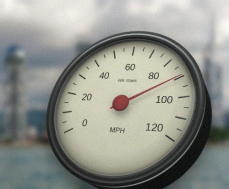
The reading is 90
